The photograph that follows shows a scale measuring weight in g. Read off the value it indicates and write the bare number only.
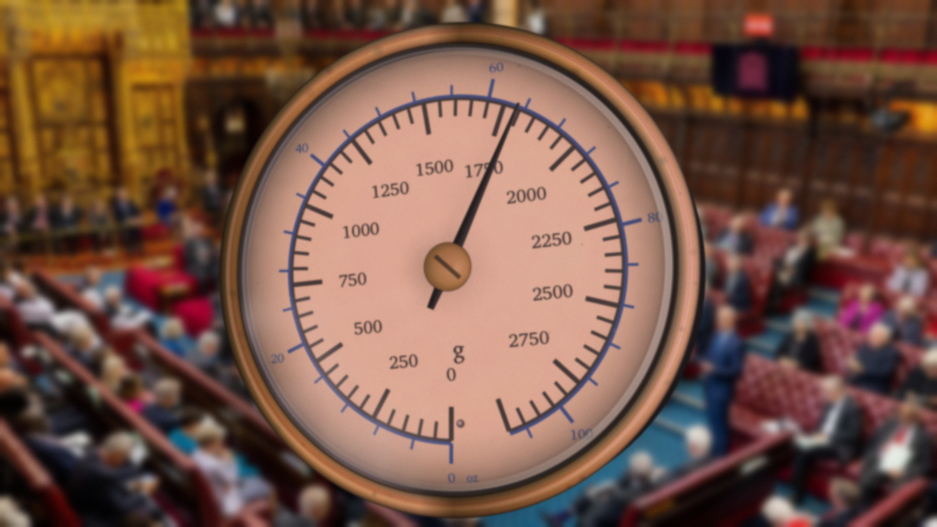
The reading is 1800
